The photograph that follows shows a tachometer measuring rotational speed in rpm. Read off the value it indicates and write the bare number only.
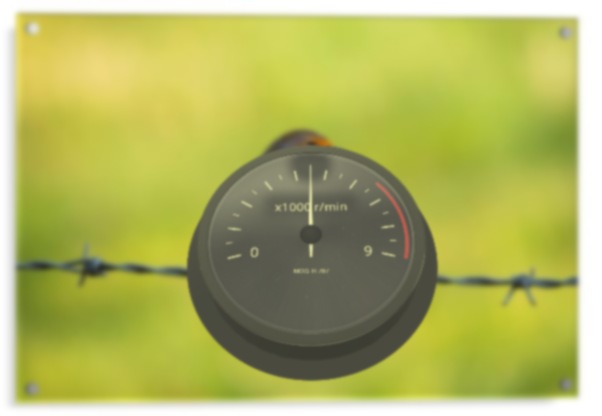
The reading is 4500
